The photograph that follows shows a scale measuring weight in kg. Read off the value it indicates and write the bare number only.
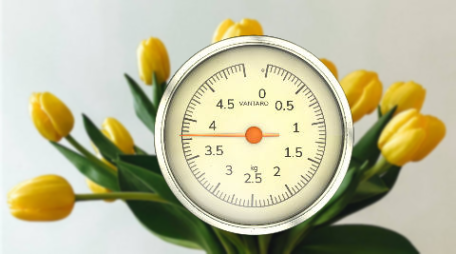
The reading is 3.8
